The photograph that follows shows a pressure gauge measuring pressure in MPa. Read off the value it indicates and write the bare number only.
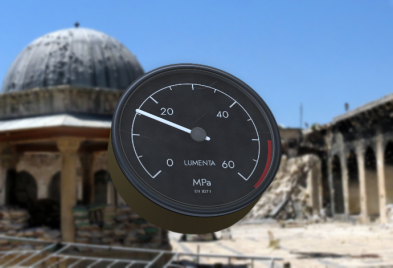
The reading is 15
